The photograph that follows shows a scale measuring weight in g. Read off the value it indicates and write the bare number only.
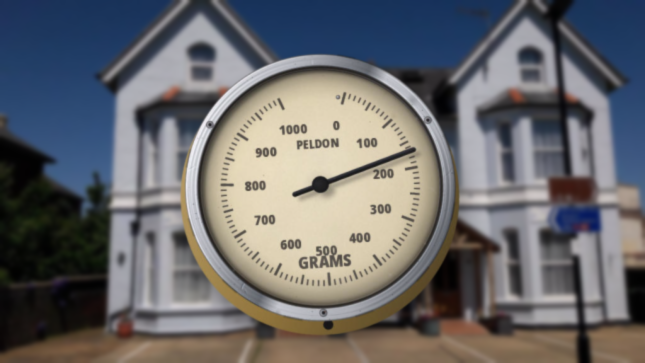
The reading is 170
